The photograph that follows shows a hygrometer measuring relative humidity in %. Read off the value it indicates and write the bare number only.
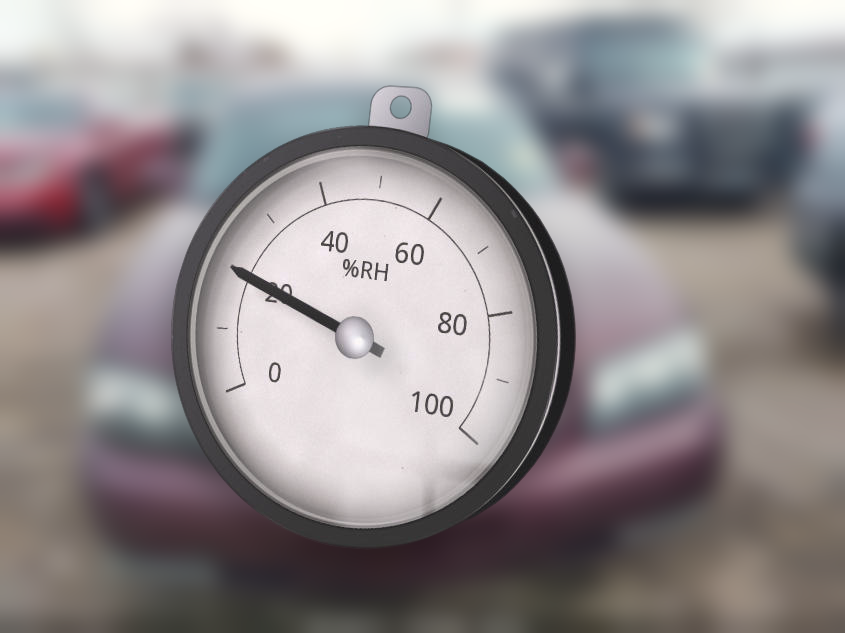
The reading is 20
